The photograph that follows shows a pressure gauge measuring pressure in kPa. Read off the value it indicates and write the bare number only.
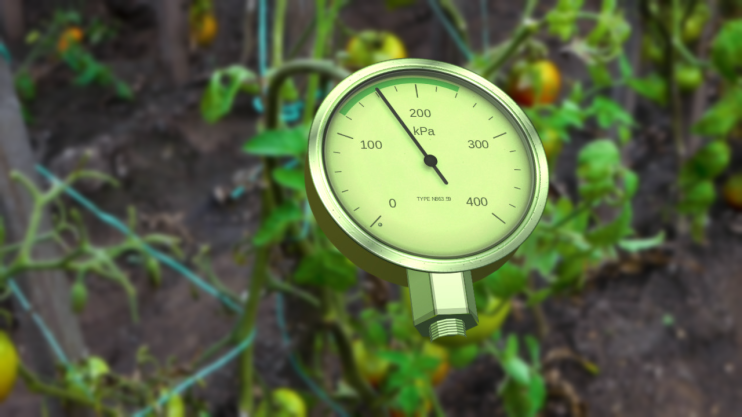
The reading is 160
